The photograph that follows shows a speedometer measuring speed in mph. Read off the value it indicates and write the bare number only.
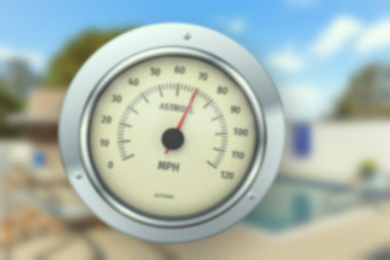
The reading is 70
